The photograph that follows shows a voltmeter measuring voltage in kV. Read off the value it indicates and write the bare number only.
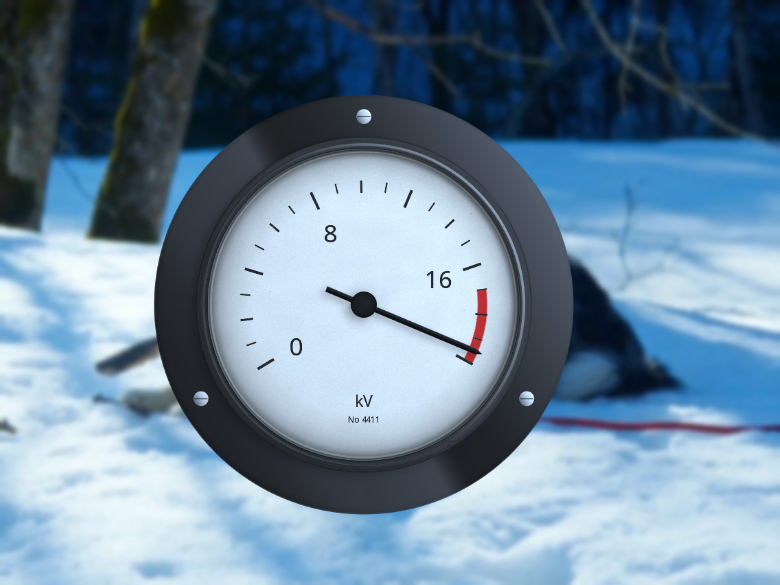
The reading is 19.5
